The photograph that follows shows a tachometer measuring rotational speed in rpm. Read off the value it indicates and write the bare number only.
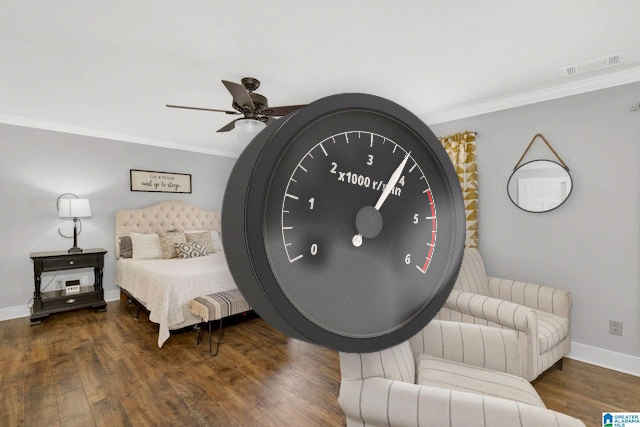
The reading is 3750
